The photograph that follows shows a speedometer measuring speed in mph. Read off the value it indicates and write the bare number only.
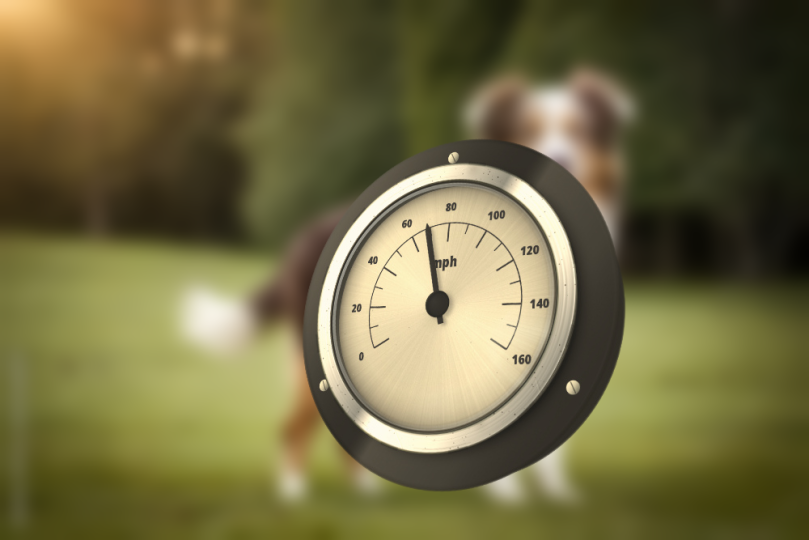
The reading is 70
